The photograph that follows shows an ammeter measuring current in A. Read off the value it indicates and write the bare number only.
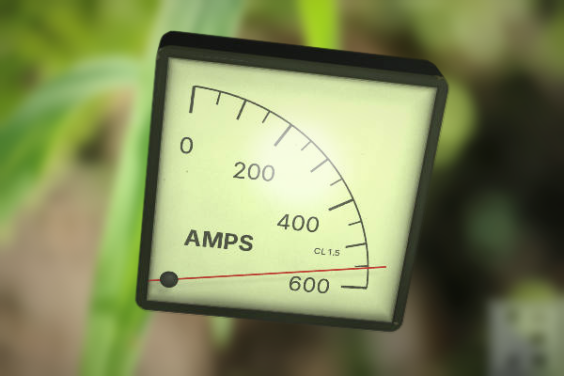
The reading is 550
